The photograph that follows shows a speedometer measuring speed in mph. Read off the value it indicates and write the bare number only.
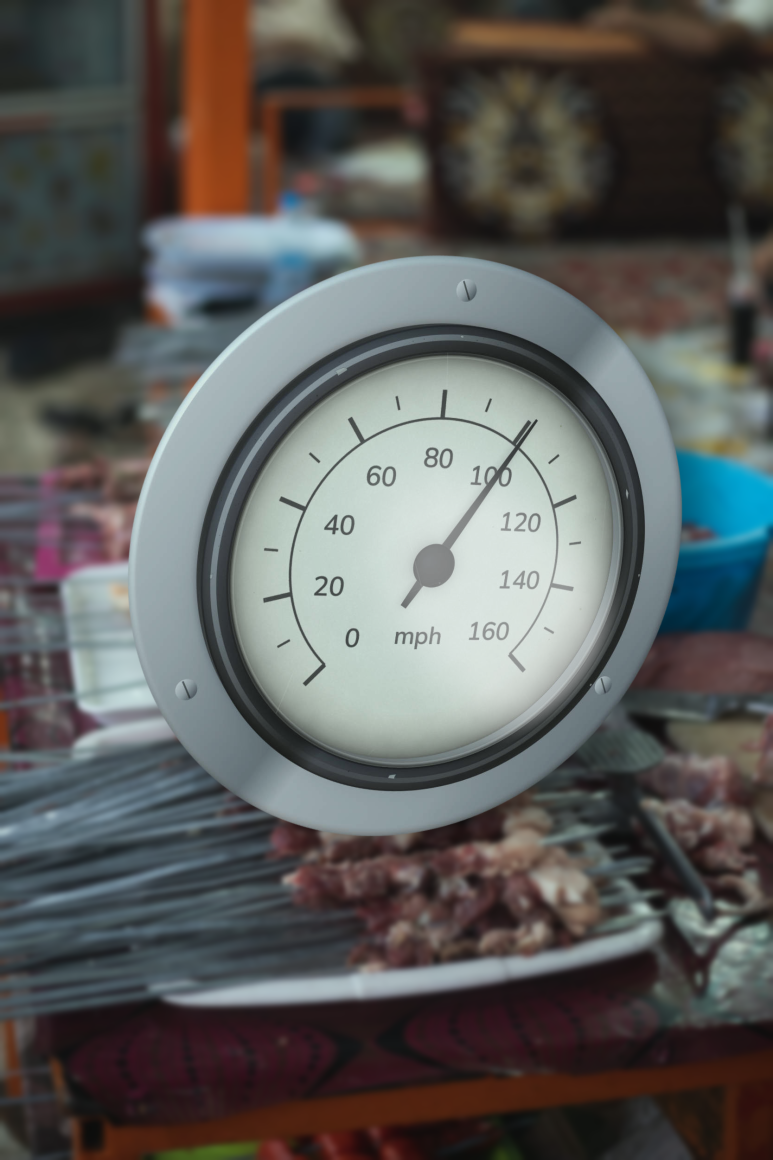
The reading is 100
